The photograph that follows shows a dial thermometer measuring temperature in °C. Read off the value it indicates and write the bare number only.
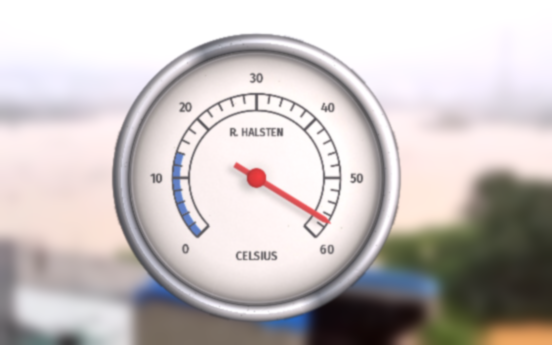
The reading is 57
